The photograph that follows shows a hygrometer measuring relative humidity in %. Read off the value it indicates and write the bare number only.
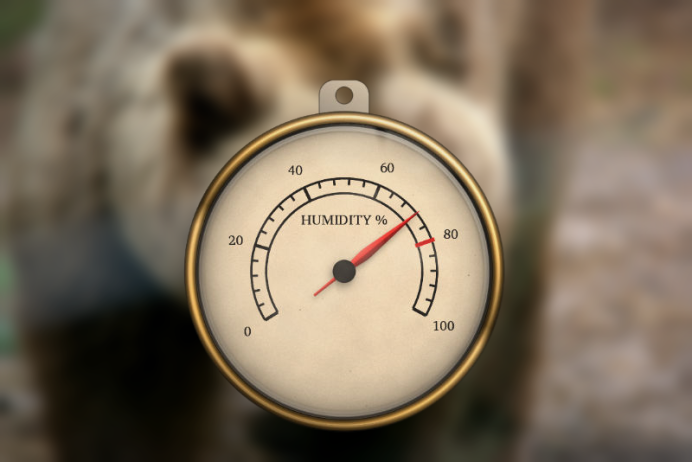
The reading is 72
